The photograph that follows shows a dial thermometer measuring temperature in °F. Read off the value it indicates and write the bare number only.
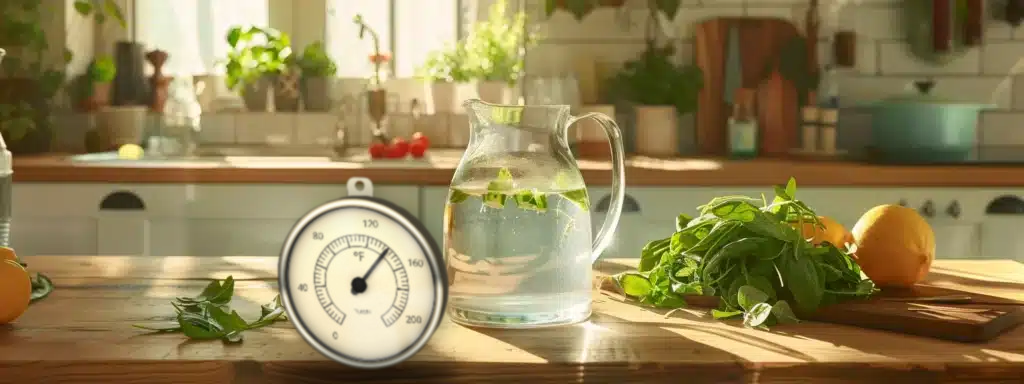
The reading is 140
